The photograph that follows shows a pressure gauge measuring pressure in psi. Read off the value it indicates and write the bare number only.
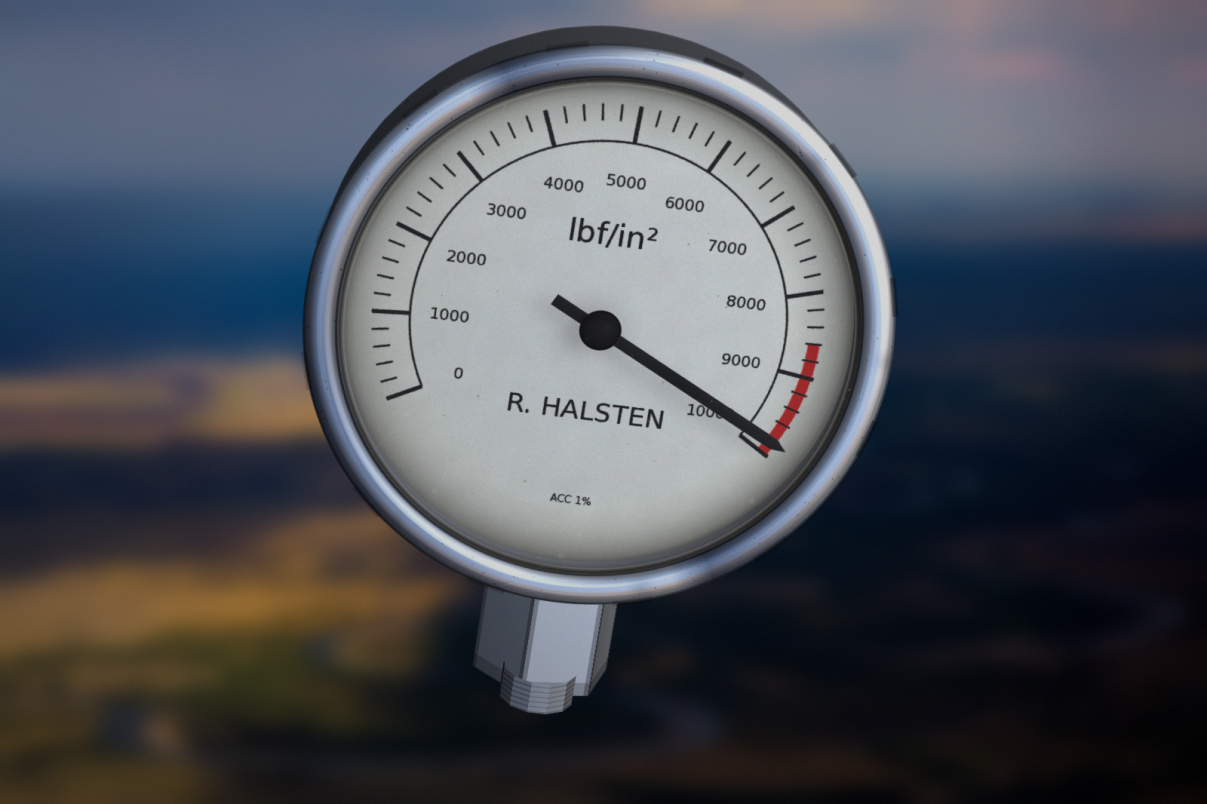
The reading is 9800
